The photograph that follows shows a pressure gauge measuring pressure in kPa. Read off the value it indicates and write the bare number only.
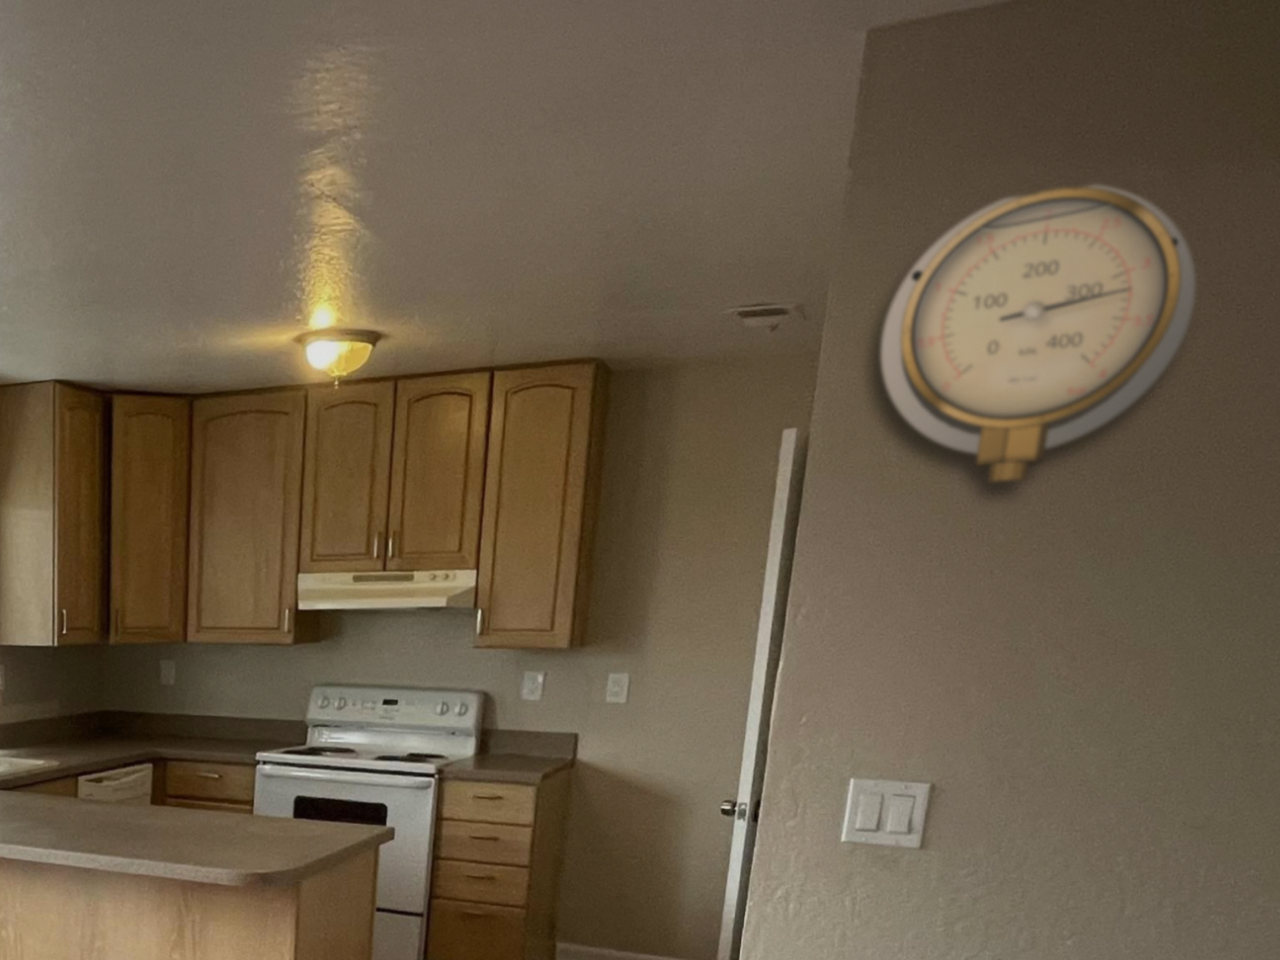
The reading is 320
